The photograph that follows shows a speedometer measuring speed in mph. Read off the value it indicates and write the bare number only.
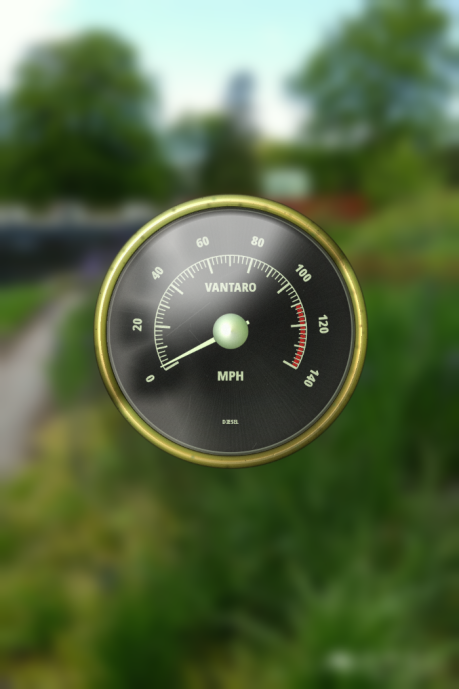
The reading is 2
